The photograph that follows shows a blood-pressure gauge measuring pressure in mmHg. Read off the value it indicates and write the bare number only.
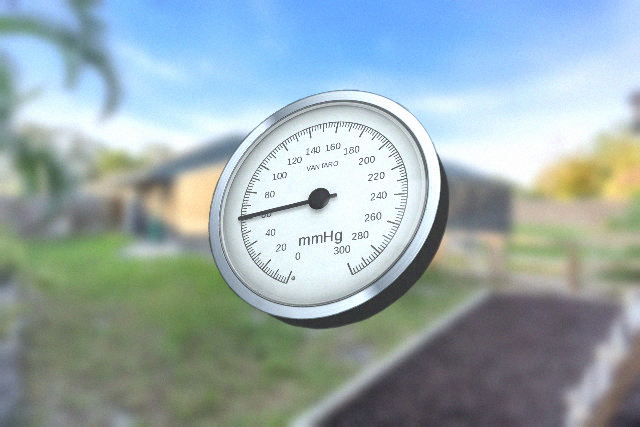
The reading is 60
